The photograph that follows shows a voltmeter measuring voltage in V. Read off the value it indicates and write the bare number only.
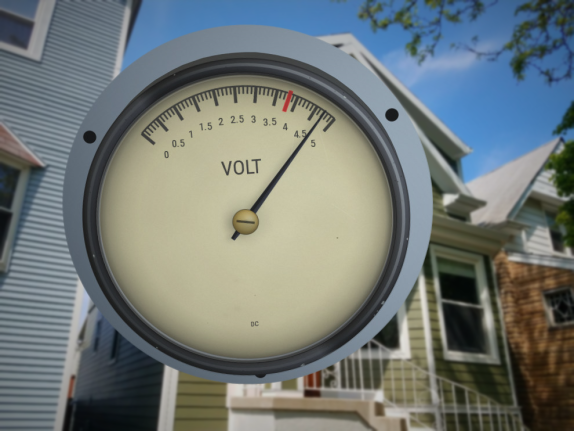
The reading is 4.7
